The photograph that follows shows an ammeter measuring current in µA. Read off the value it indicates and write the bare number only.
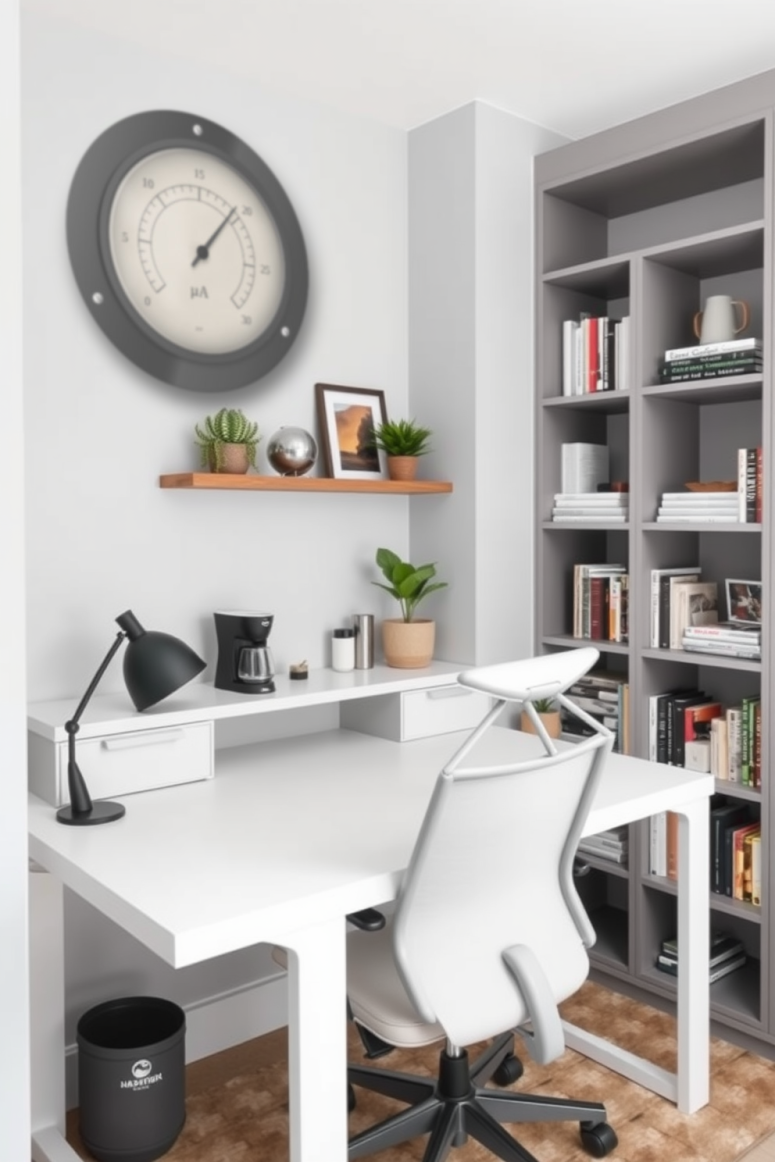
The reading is 19
